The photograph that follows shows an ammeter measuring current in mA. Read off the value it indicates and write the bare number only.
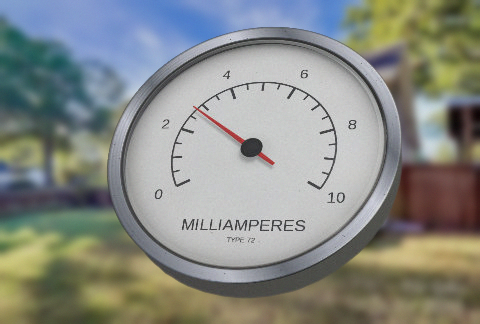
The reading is 2.75
